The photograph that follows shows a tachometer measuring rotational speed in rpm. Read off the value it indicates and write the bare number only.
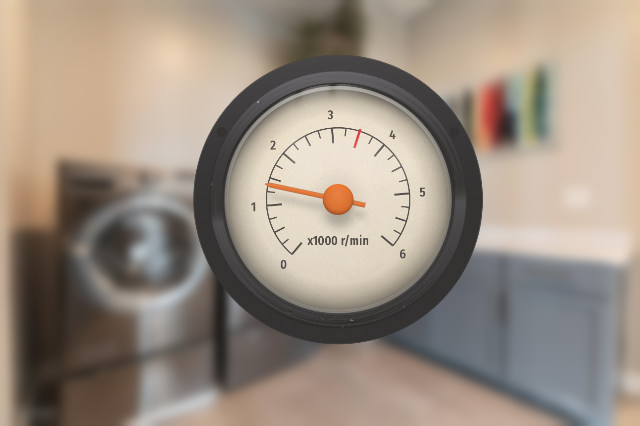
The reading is 1375
